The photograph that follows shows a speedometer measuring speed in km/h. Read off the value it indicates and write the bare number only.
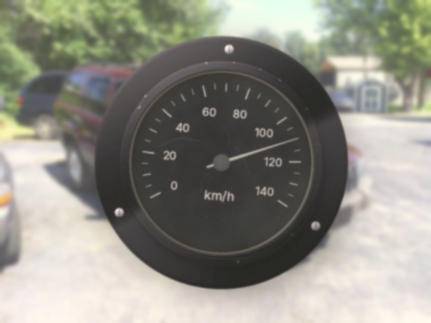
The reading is 110
